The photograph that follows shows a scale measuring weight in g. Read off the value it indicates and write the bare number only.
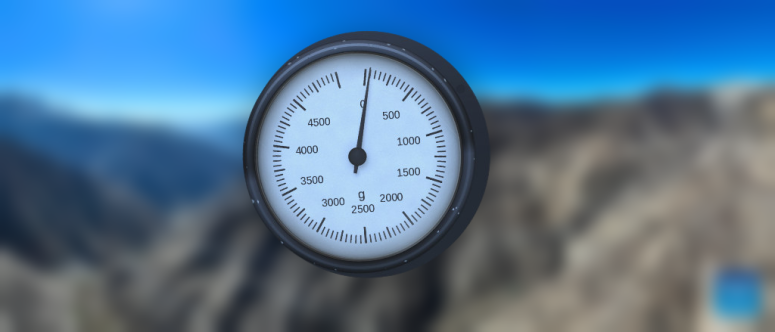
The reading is 50
